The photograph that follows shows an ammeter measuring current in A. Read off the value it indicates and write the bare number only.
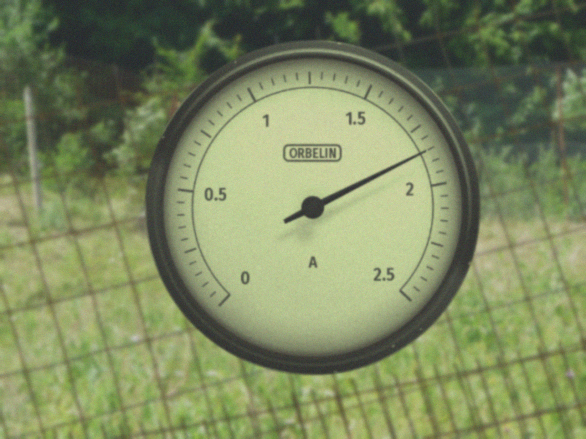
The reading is 1.85
